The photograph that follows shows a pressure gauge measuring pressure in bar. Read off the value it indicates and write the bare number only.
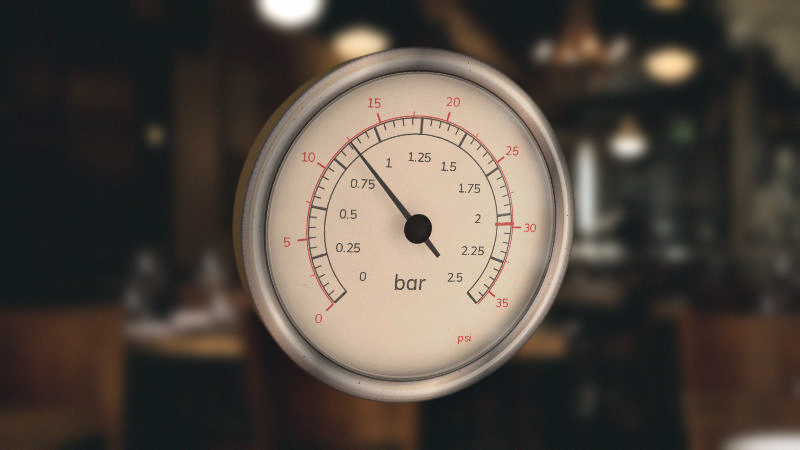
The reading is 0.85
